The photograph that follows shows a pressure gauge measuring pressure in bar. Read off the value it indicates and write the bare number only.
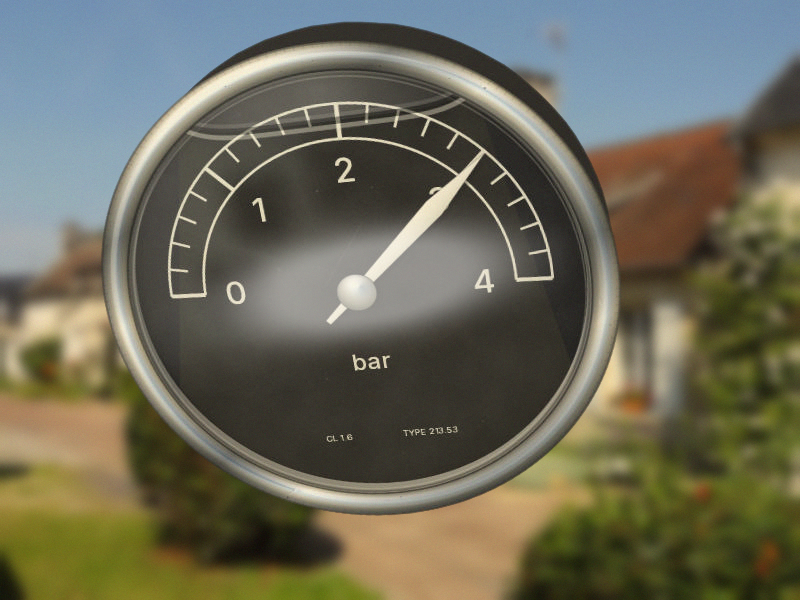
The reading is 3
